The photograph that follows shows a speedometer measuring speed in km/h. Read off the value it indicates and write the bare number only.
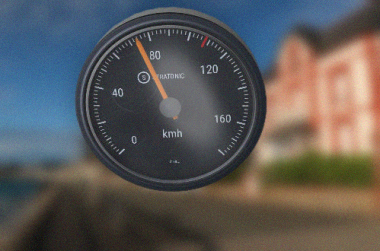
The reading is 74
